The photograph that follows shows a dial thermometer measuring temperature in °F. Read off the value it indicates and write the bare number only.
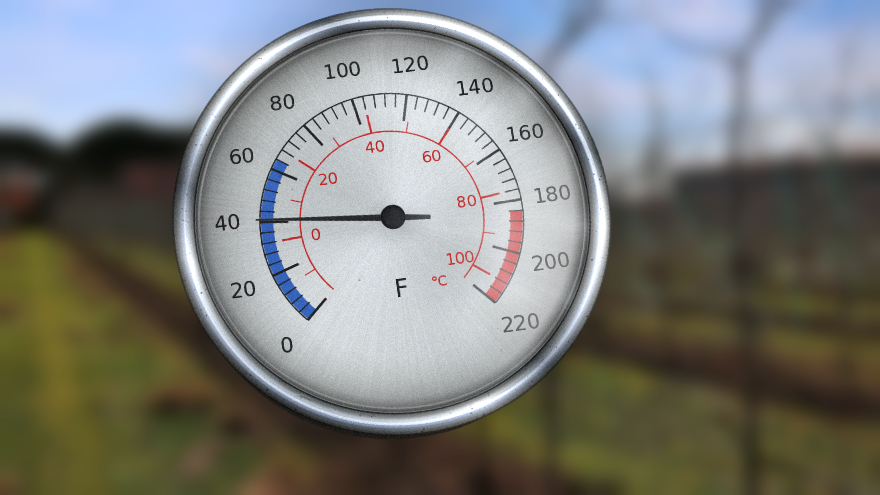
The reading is 40
